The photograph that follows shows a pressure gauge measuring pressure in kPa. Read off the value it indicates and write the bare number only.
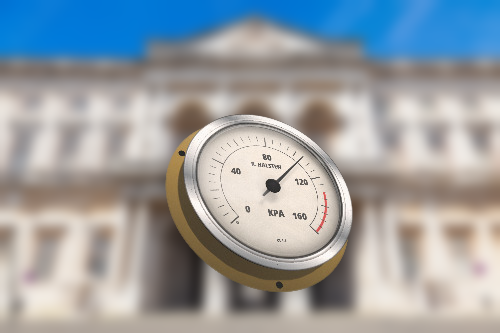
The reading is 105
